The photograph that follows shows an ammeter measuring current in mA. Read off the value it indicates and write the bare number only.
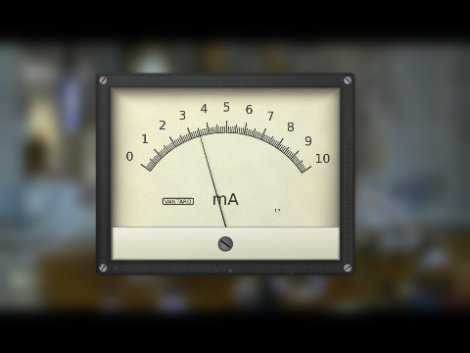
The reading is 3.5
